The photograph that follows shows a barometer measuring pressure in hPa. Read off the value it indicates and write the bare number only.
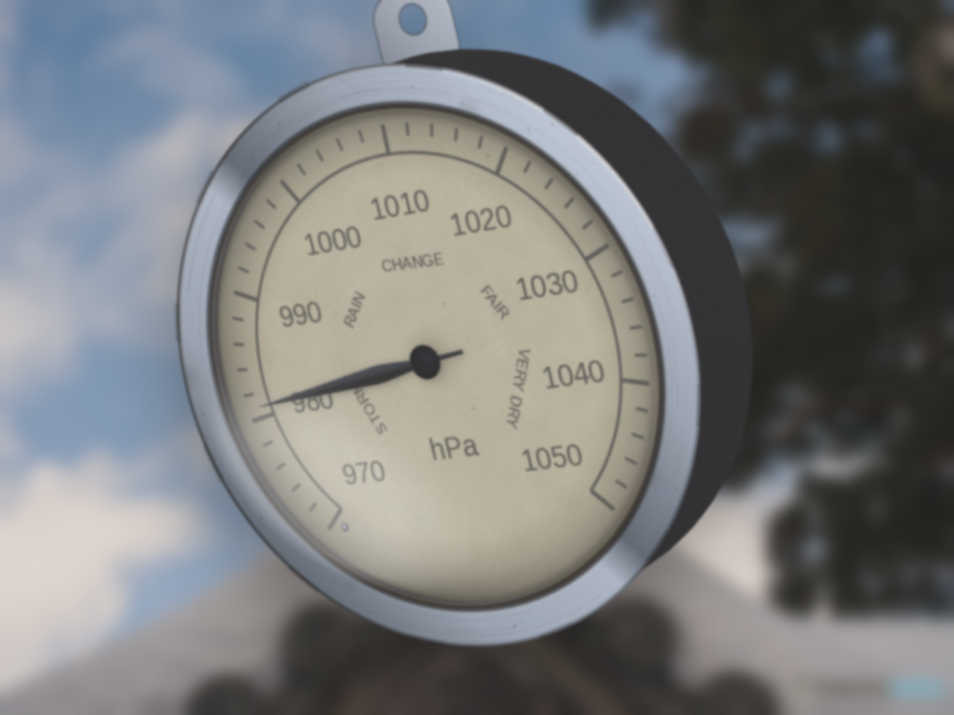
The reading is 981
